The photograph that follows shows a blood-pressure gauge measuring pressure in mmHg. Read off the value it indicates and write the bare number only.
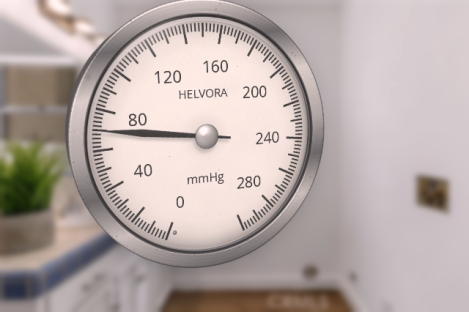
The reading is 70
